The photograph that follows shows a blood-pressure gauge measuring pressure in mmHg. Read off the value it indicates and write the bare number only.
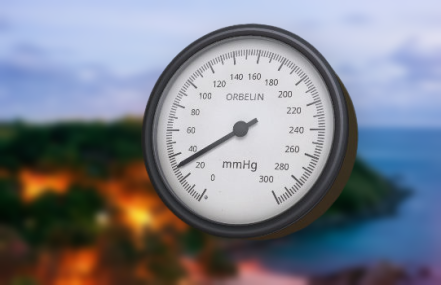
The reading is 30
